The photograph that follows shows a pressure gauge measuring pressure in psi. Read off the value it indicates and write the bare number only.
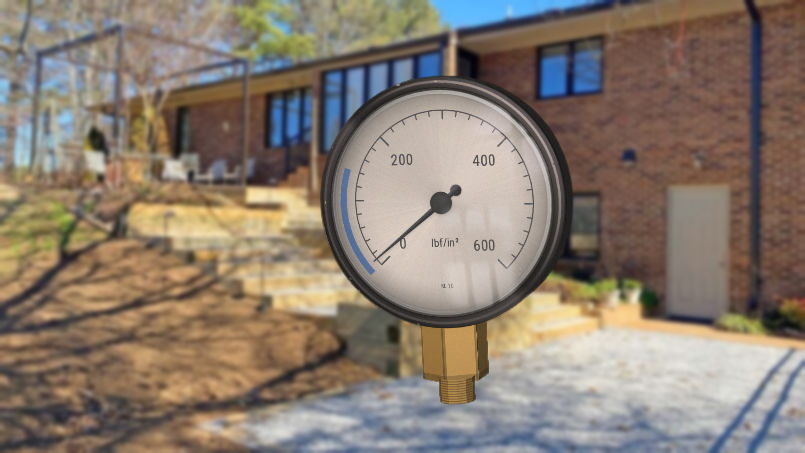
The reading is 10
